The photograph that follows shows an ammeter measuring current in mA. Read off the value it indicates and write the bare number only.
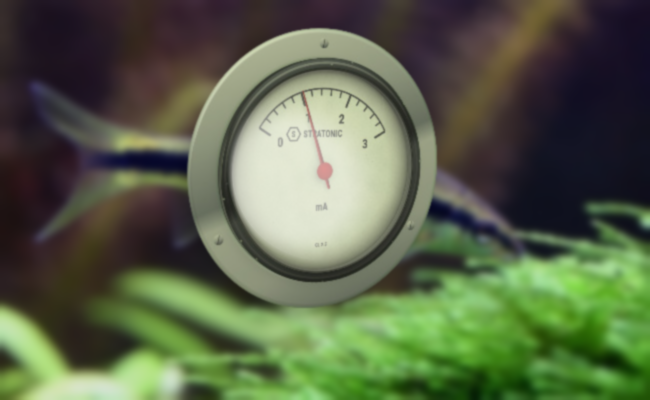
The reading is 1
